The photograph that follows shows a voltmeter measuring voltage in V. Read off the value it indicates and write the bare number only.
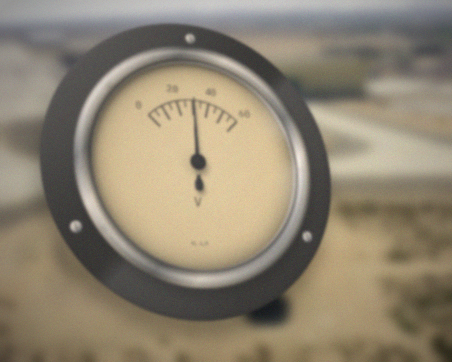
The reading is 30
